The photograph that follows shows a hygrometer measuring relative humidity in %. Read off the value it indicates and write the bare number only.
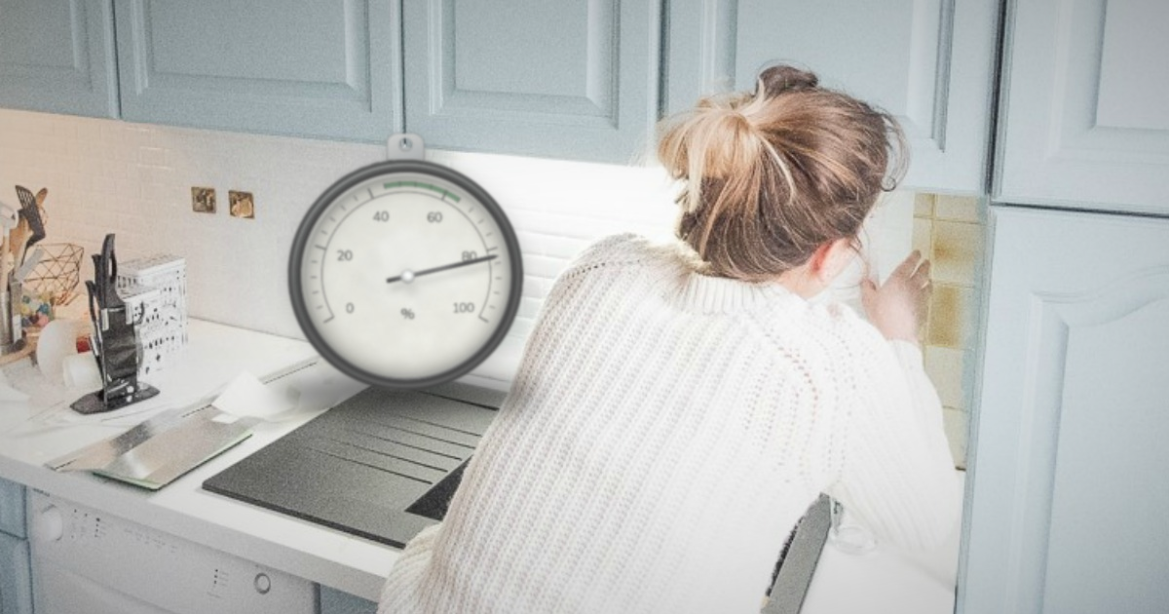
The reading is 82
